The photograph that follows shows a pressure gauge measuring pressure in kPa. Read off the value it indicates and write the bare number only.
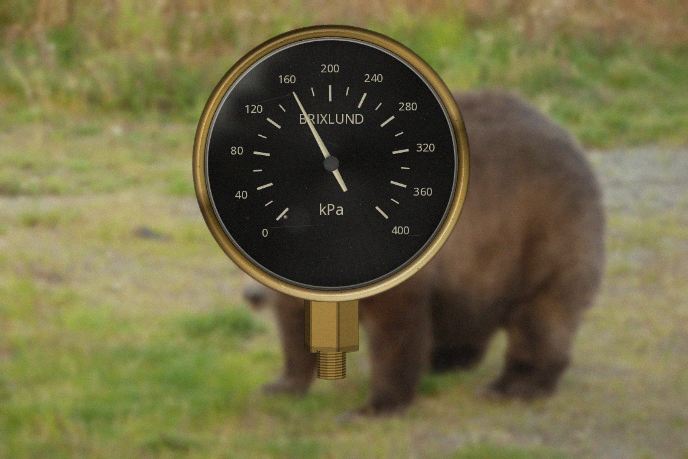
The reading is 160
